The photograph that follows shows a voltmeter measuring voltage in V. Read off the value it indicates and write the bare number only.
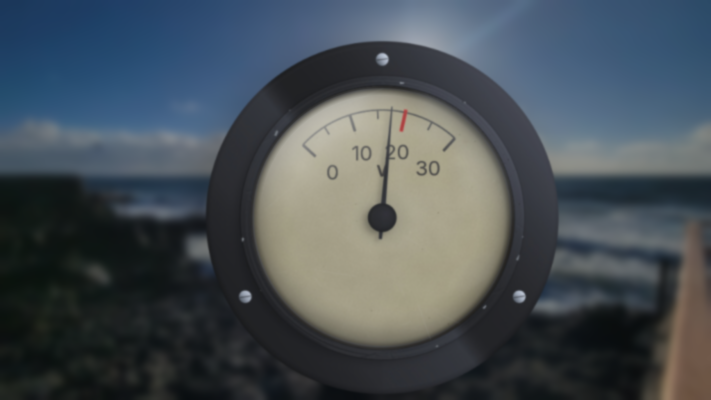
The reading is 17.5
